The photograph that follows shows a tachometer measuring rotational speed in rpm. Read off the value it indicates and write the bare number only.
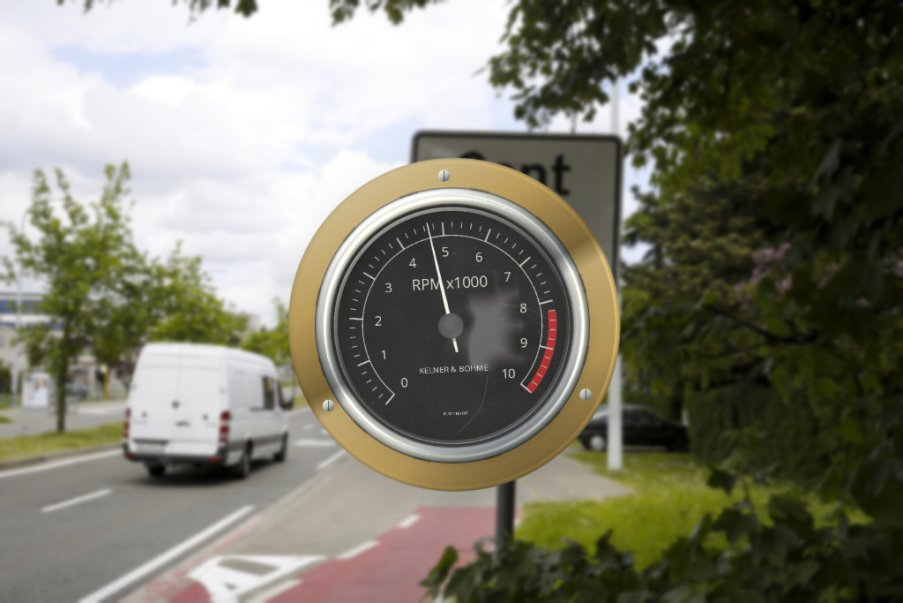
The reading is 4700
